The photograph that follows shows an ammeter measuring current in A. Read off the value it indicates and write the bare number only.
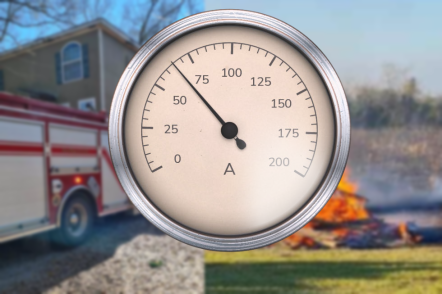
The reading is 65
